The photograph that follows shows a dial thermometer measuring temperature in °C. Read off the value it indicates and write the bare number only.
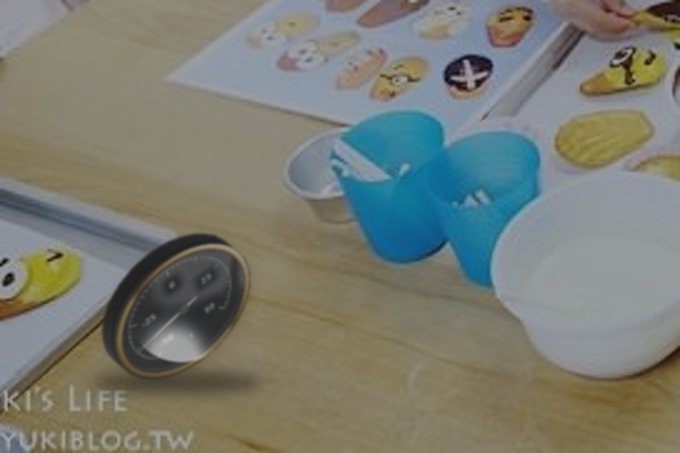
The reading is -37.5
